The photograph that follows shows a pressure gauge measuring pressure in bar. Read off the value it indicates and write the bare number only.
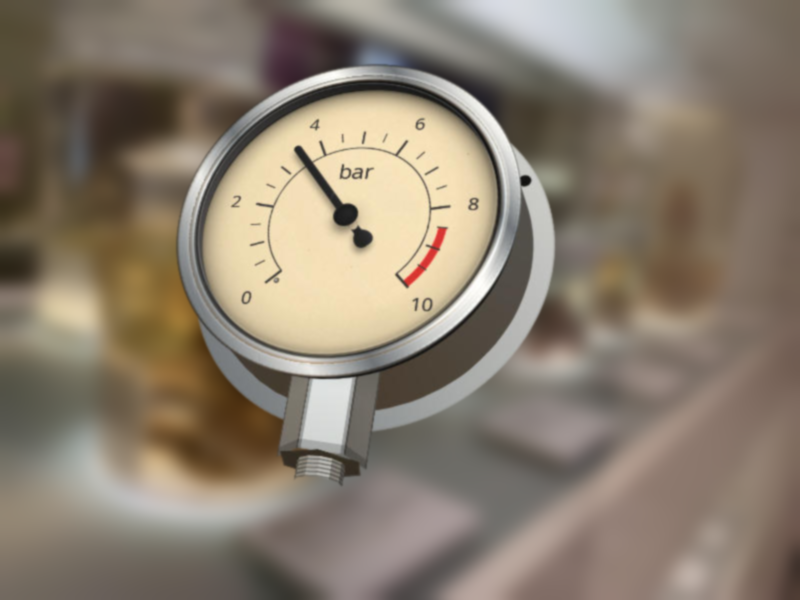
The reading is 3.5
